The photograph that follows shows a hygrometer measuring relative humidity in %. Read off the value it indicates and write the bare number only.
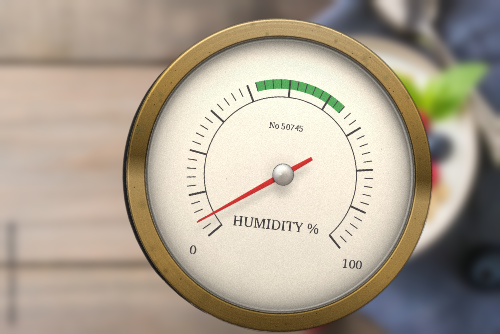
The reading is 4
